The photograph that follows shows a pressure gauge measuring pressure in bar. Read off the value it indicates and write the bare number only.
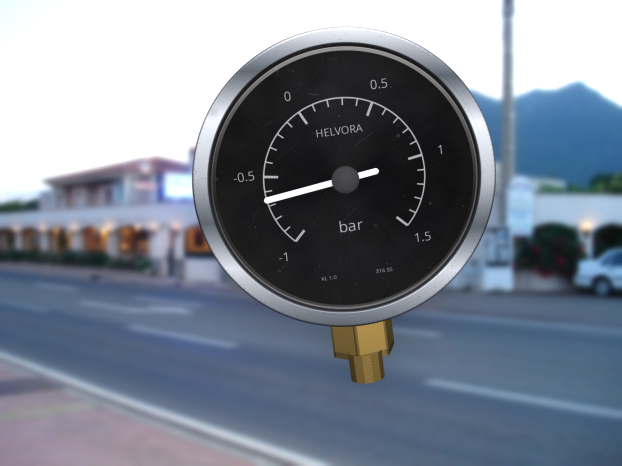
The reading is -0.65
